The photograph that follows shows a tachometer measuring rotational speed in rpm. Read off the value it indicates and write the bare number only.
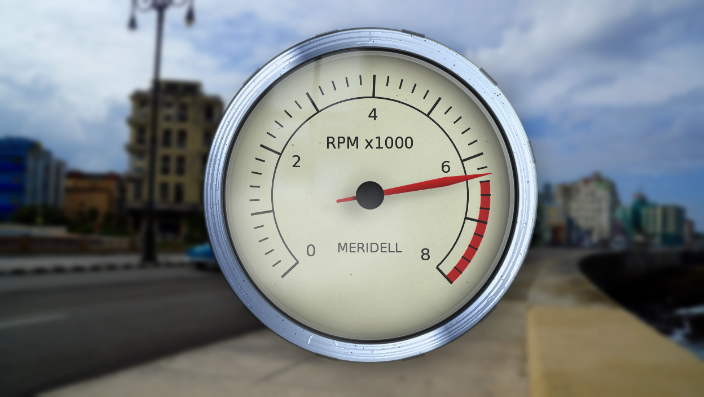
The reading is 6300
